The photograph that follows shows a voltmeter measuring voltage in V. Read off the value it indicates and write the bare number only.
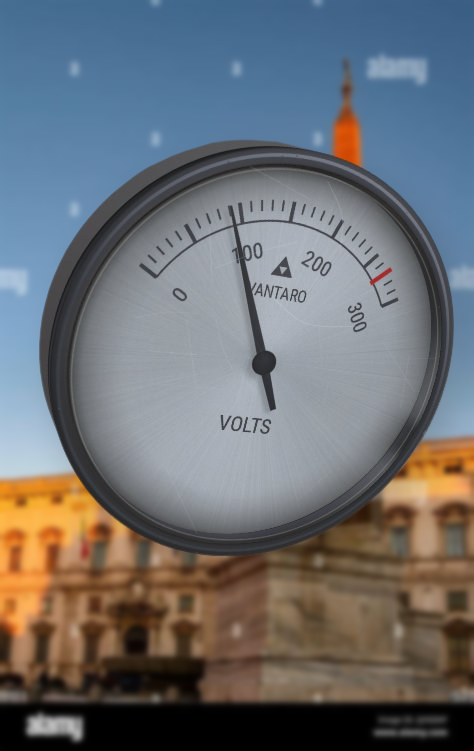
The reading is 90
